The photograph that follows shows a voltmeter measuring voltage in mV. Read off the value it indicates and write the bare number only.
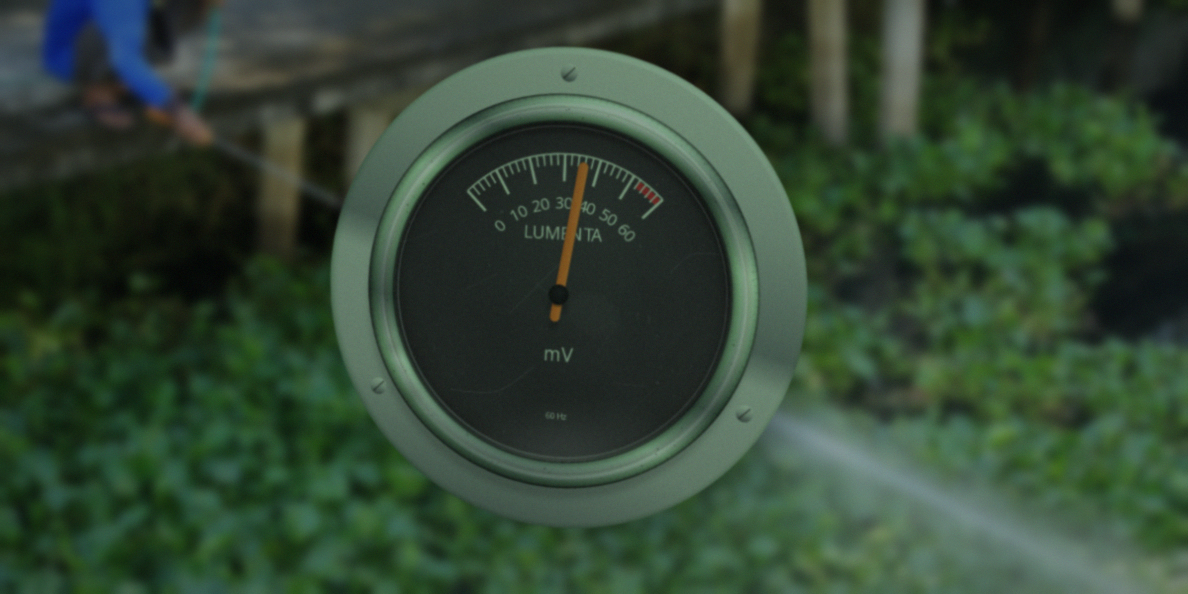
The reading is 36
